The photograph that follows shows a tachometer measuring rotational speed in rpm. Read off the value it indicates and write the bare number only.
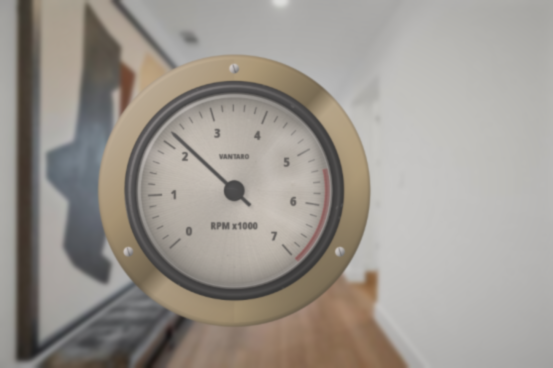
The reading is 2200
